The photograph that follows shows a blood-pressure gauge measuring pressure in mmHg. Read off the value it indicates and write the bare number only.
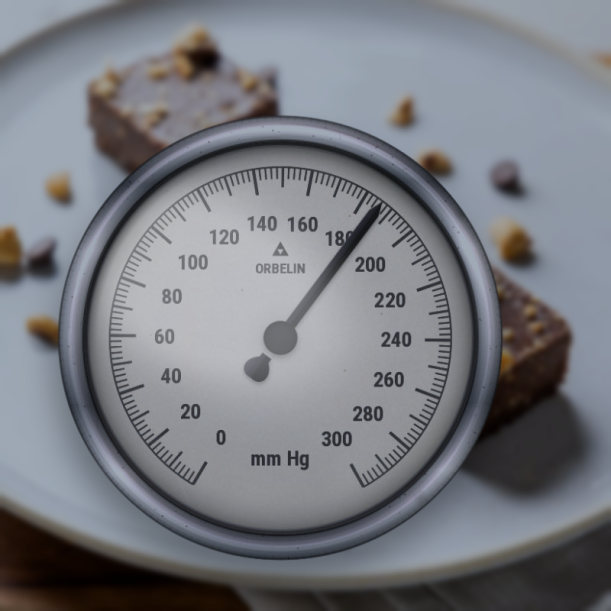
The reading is 186
